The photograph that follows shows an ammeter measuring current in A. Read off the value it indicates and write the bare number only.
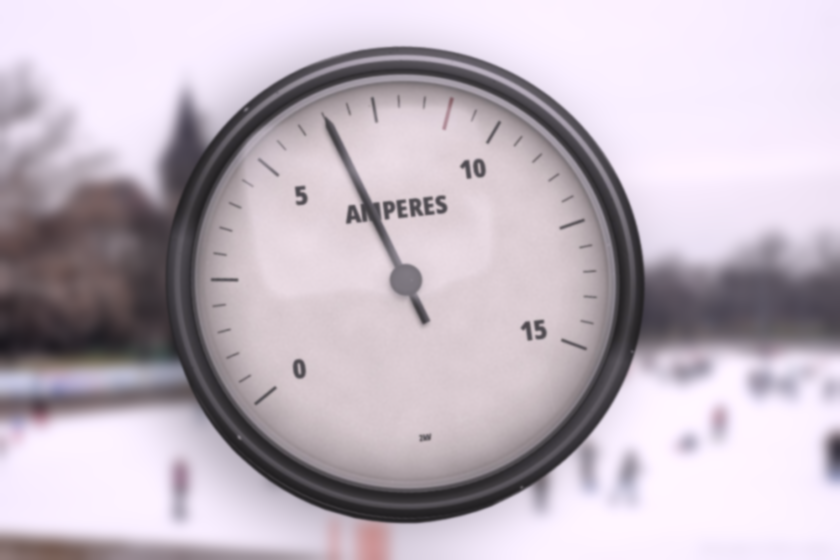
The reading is 6.5
